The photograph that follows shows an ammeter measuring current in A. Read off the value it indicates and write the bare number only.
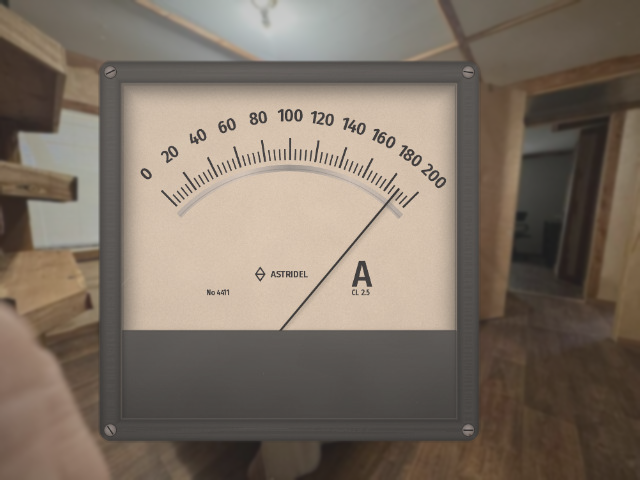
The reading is 188
